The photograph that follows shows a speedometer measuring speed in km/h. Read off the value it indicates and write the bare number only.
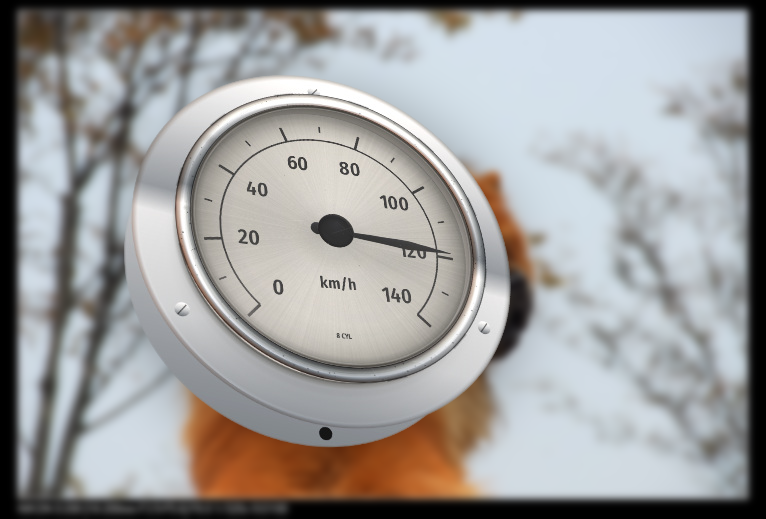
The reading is 120
